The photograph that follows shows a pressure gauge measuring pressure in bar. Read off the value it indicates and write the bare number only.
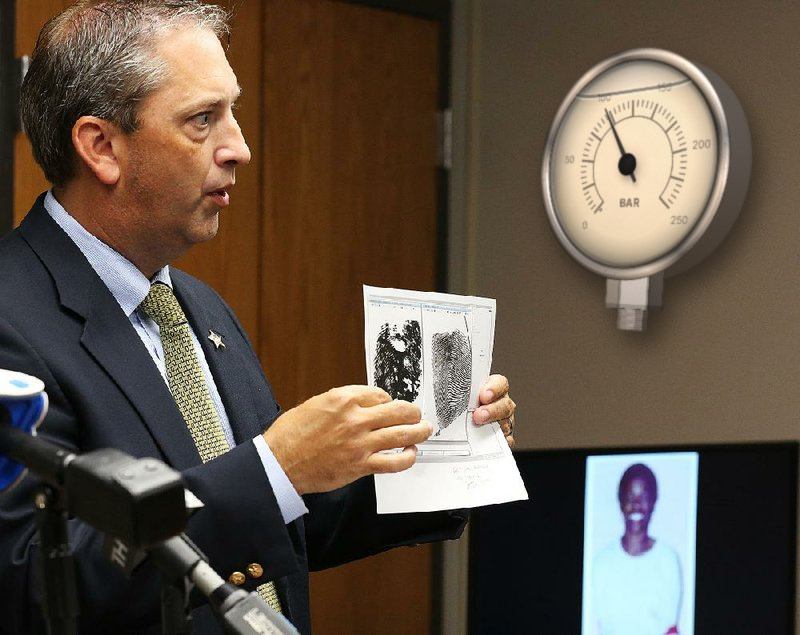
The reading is 100
